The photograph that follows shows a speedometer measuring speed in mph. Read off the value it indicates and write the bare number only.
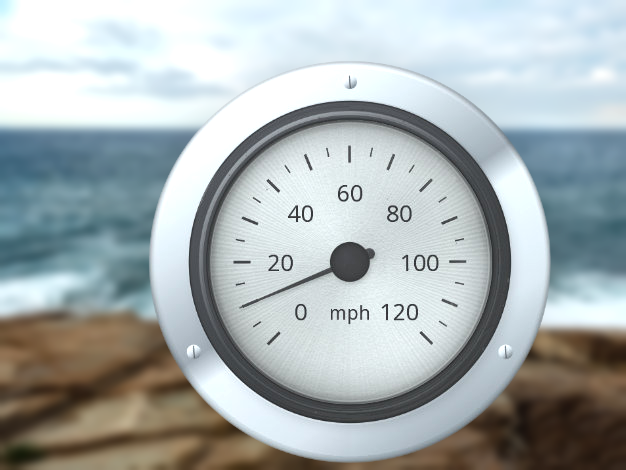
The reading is 10
